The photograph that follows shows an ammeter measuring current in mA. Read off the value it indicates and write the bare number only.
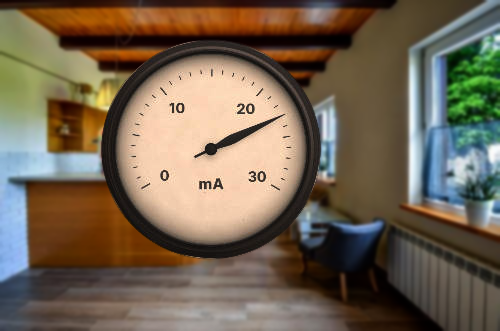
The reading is 23
